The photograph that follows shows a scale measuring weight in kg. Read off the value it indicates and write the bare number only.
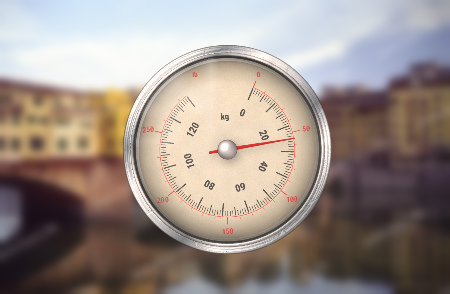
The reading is 25
